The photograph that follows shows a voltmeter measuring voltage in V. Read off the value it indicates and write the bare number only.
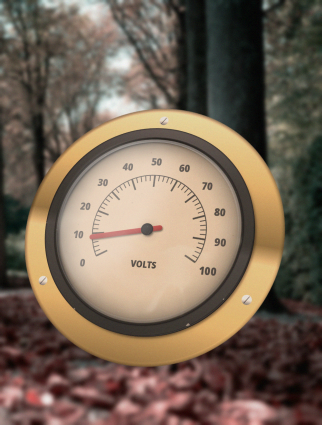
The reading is 8
